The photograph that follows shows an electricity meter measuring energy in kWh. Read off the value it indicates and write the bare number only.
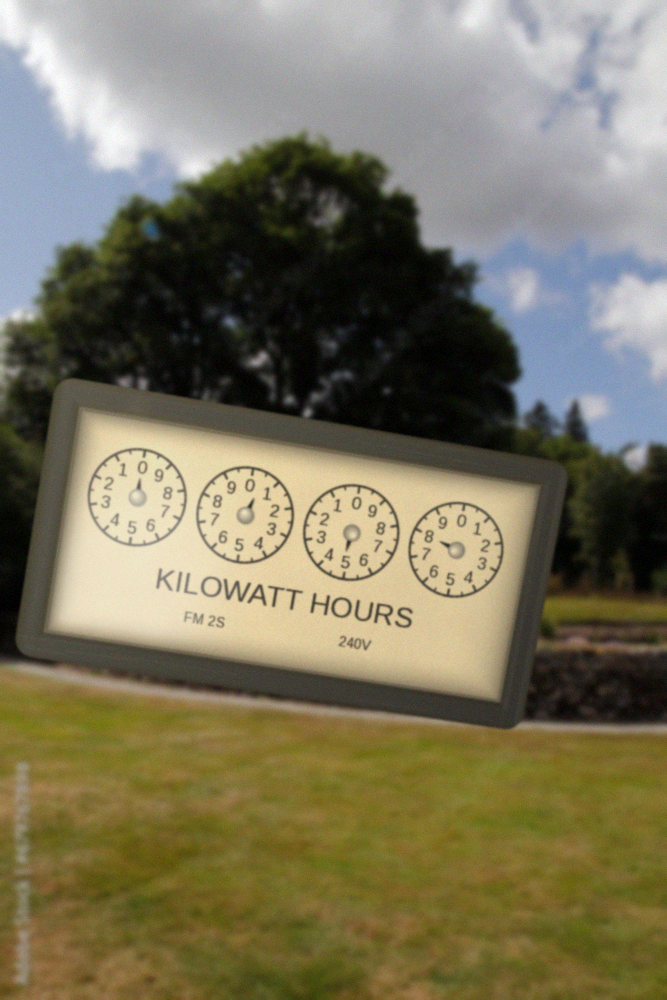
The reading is 48
